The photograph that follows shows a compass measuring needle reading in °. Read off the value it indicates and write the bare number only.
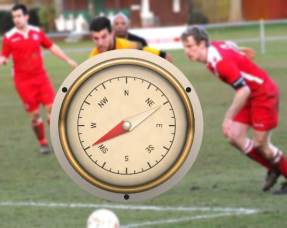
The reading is 240
